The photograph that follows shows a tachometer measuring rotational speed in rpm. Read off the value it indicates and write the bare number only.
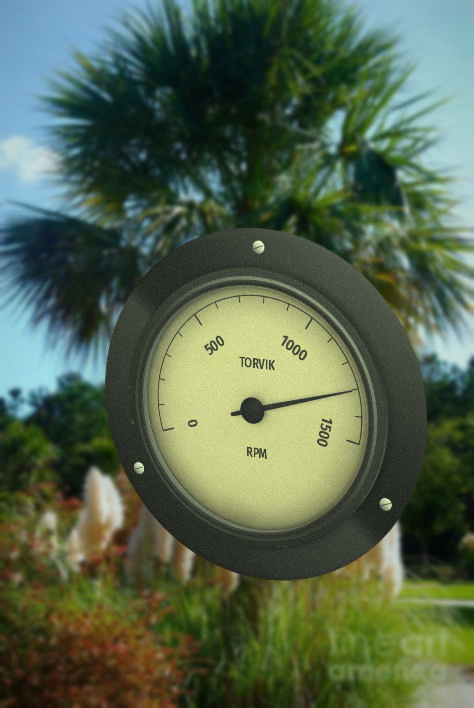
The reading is 1300
